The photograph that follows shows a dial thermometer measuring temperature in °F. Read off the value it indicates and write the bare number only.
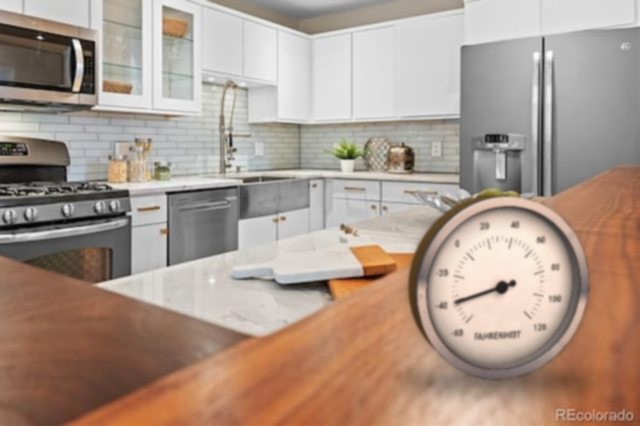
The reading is -40
